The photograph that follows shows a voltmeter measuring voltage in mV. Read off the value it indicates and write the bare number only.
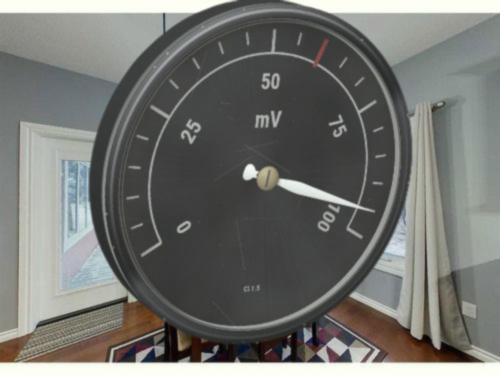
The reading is 95
